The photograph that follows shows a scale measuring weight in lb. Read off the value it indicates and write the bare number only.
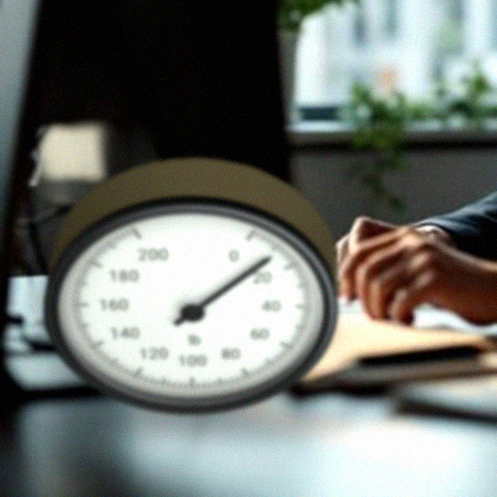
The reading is 10
